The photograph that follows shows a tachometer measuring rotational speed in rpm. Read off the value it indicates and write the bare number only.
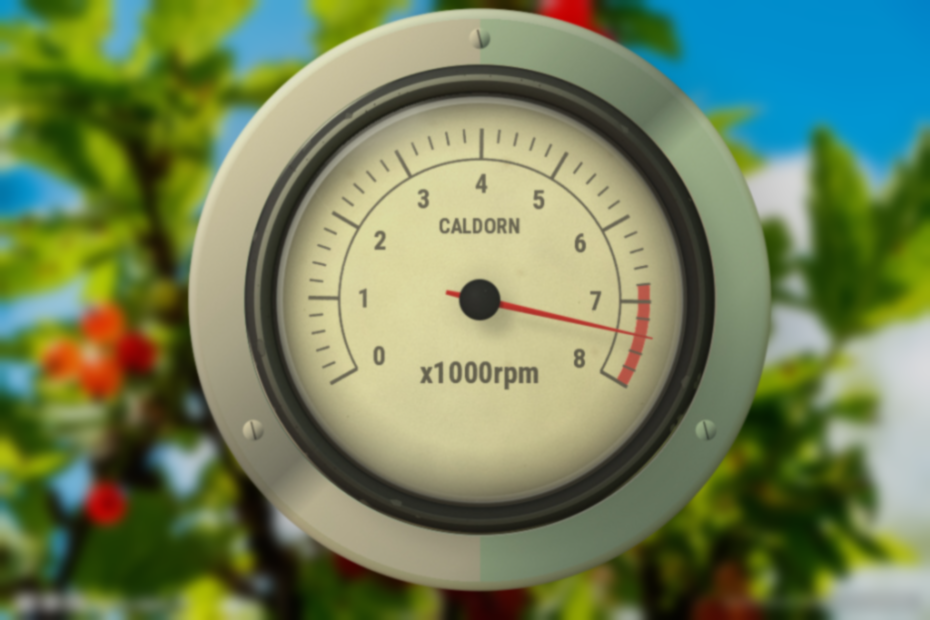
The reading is 7400
